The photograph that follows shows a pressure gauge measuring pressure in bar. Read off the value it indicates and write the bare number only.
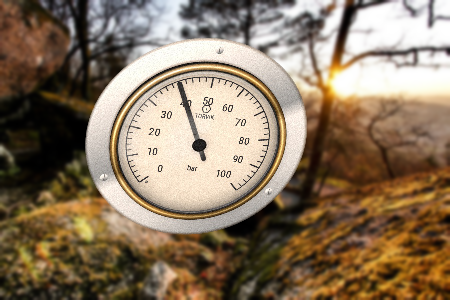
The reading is 40
